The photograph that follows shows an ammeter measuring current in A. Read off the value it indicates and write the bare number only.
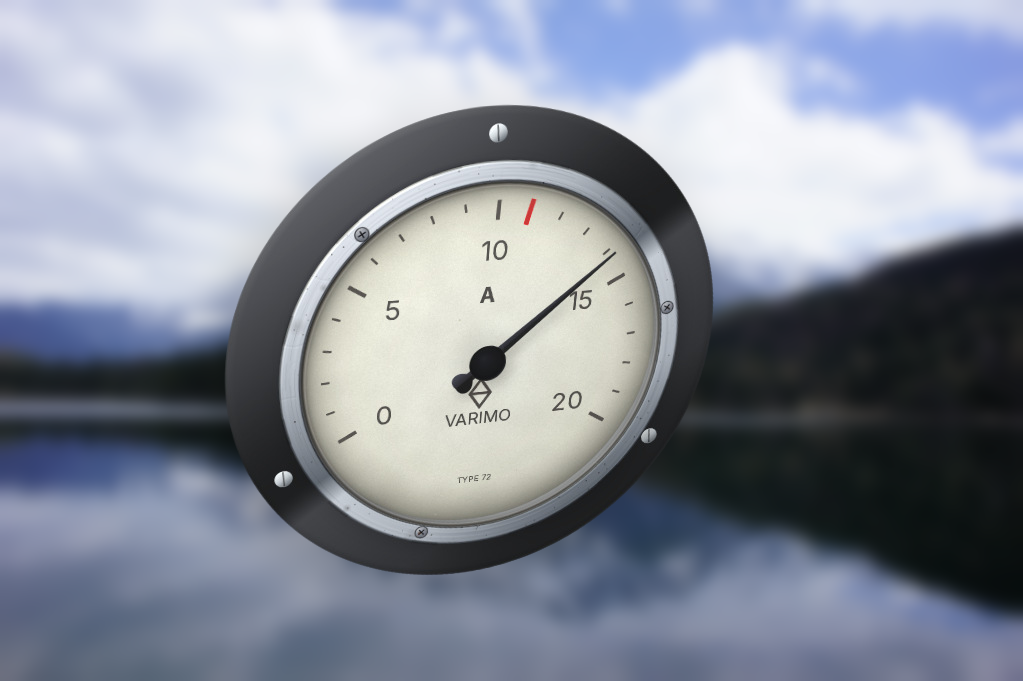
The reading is 14
